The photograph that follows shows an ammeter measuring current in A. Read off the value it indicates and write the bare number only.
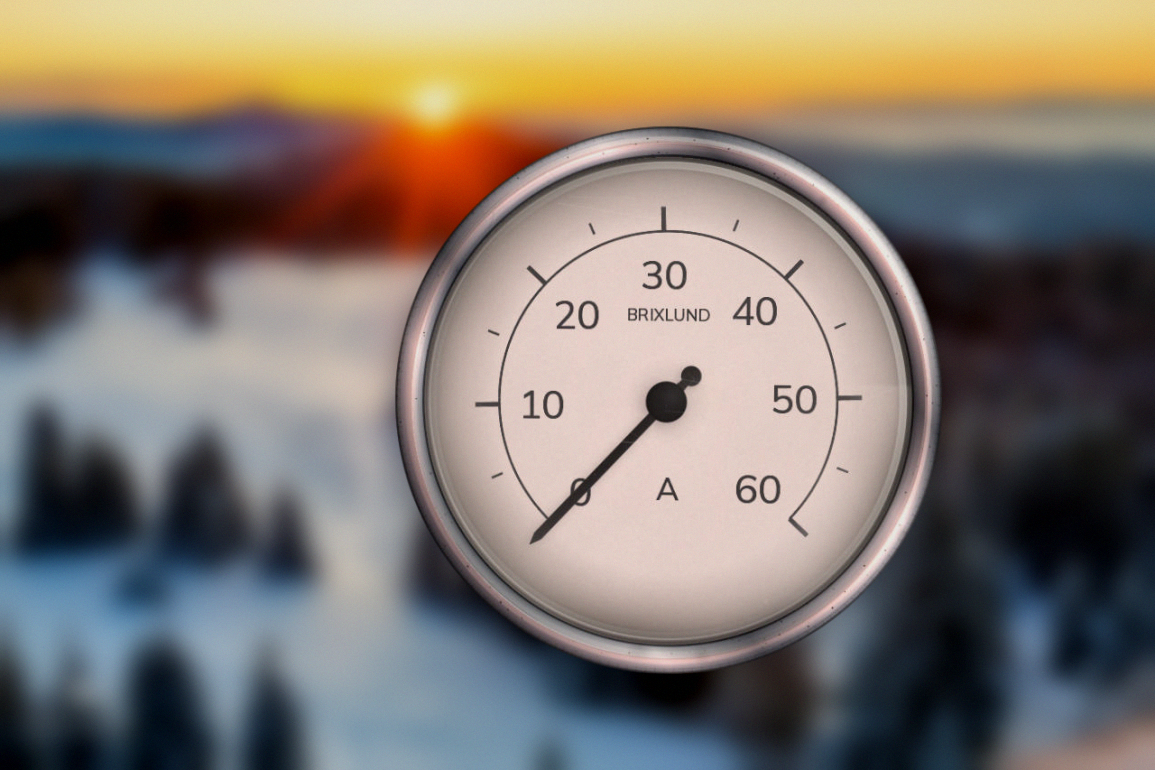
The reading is 0
